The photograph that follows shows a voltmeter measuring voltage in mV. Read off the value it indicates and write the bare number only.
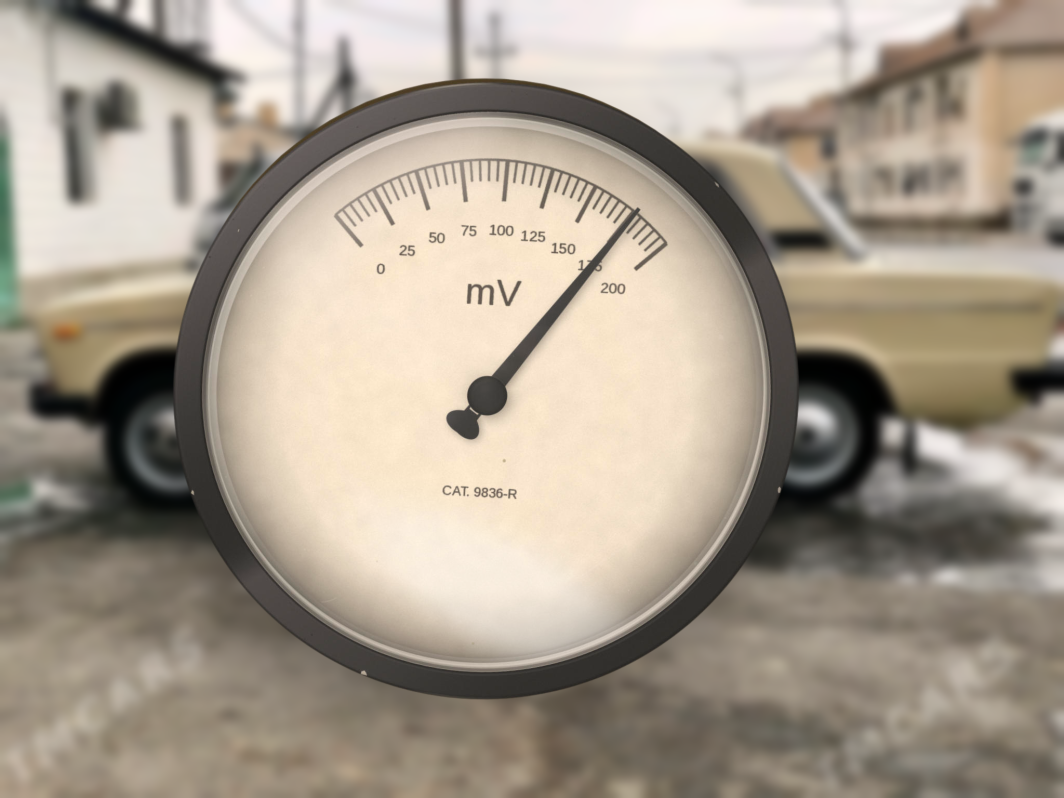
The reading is 175
